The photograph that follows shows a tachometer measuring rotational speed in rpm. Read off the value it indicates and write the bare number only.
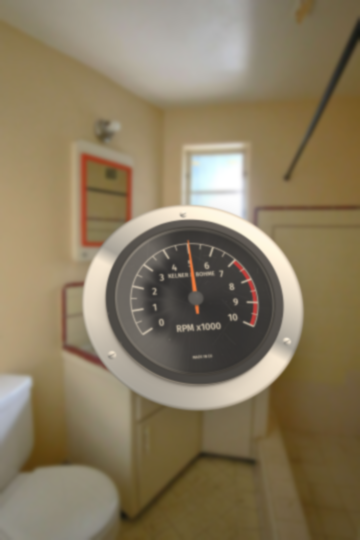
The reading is 5000
